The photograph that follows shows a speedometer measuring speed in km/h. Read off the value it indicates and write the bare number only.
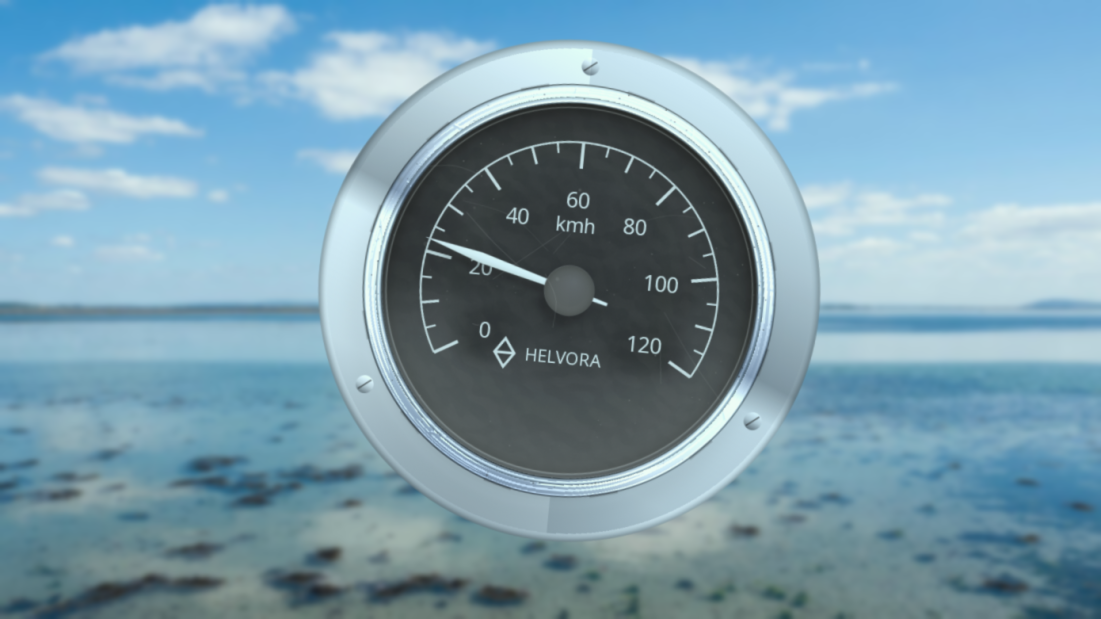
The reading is 22.5
